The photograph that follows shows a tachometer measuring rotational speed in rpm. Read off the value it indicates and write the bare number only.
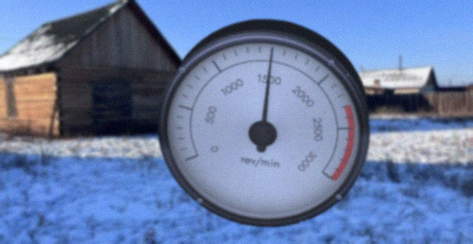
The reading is 1500
